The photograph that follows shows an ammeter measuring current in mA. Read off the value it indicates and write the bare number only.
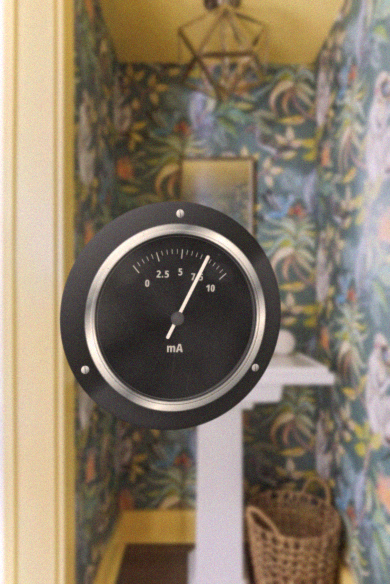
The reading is 7.5
